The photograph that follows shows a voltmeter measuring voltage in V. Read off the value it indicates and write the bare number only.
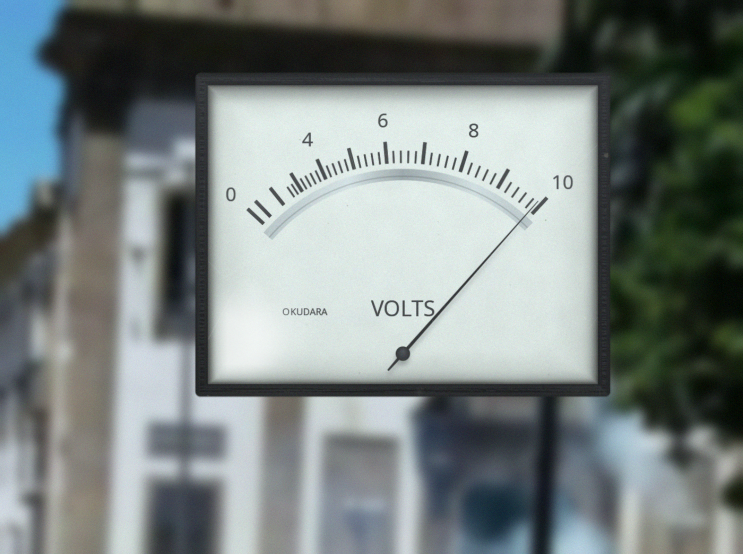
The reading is 9.9
